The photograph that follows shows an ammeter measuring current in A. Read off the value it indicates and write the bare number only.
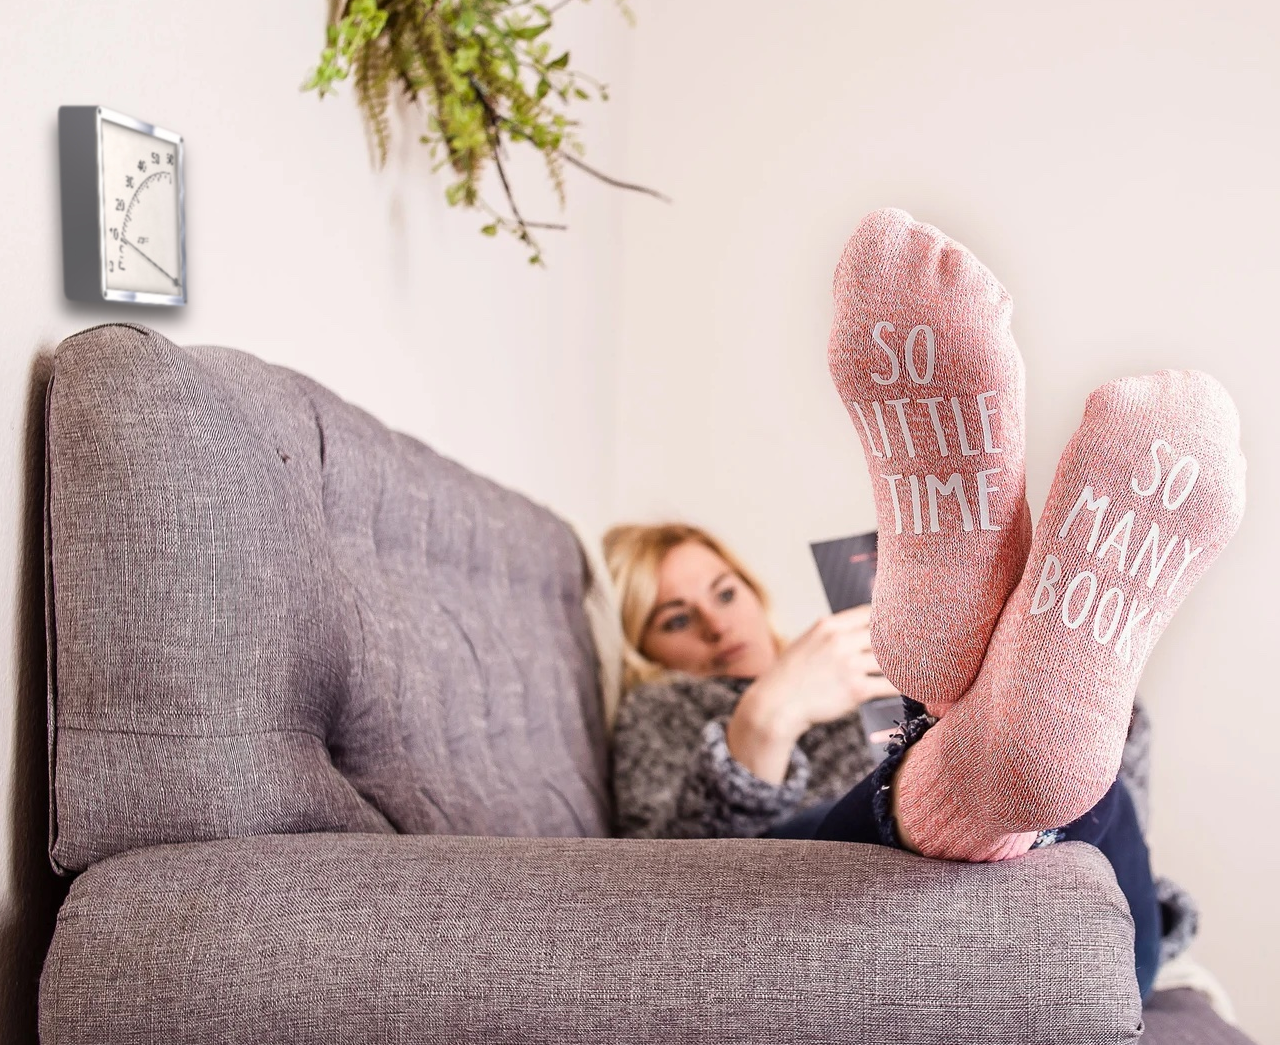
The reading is 10
